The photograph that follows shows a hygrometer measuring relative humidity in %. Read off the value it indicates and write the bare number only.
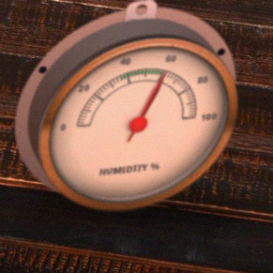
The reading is 60
